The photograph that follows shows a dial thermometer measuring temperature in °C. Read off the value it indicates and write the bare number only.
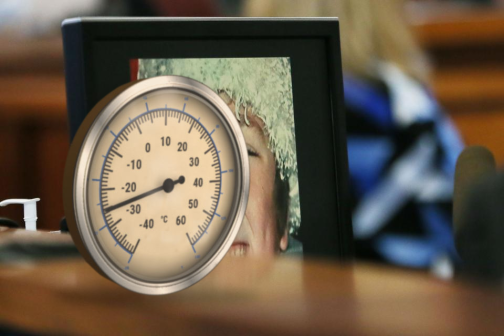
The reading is -25
